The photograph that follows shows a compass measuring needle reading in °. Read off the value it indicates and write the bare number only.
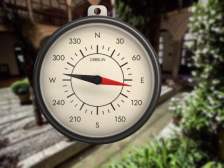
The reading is 100
